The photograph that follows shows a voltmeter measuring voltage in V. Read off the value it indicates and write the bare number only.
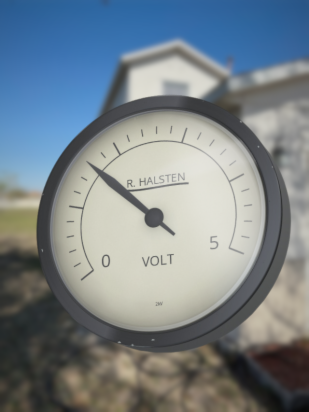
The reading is 1.6
